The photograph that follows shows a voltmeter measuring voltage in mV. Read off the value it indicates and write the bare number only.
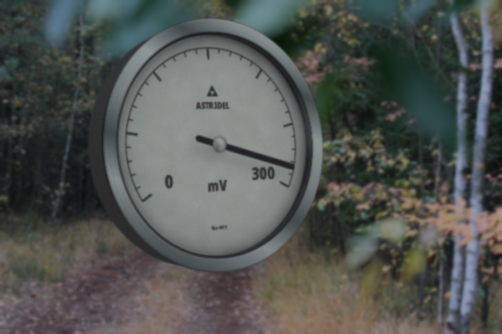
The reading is 285
